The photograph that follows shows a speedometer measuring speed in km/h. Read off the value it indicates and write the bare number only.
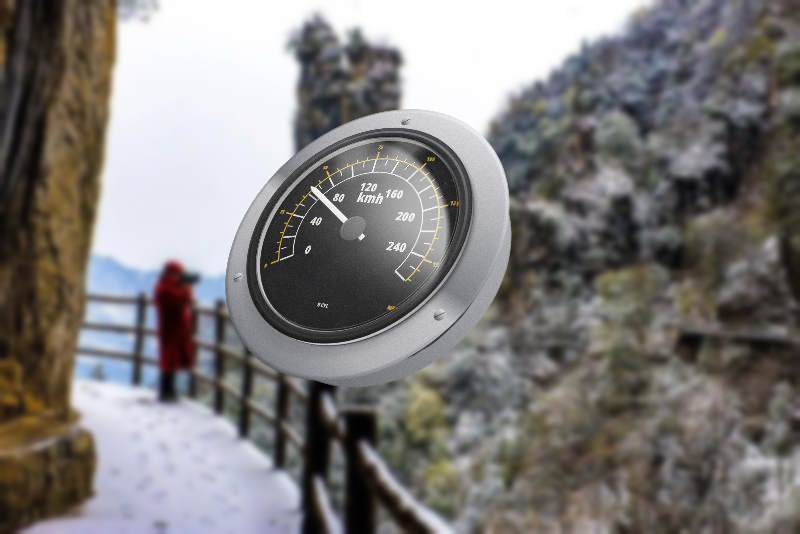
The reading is 65
